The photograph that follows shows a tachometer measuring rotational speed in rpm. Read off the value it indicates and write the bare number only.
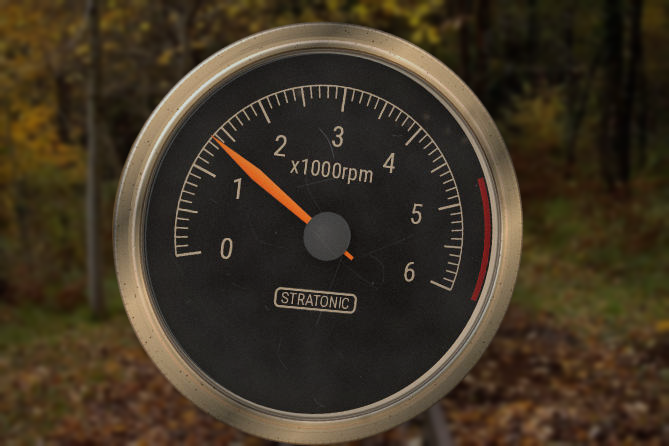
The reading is 1350
